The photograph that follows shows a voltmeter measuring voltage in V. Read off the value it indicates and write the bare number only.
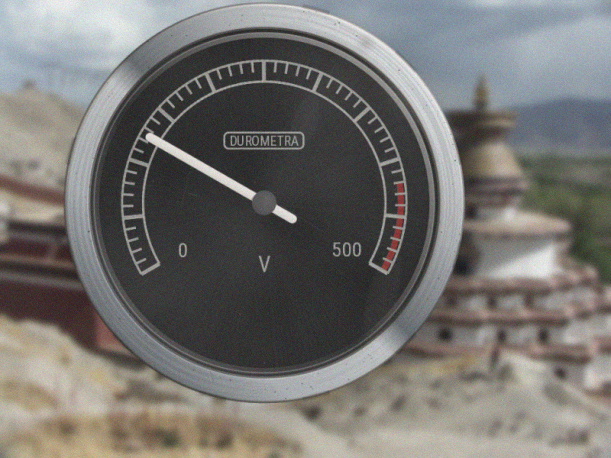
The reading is 125
